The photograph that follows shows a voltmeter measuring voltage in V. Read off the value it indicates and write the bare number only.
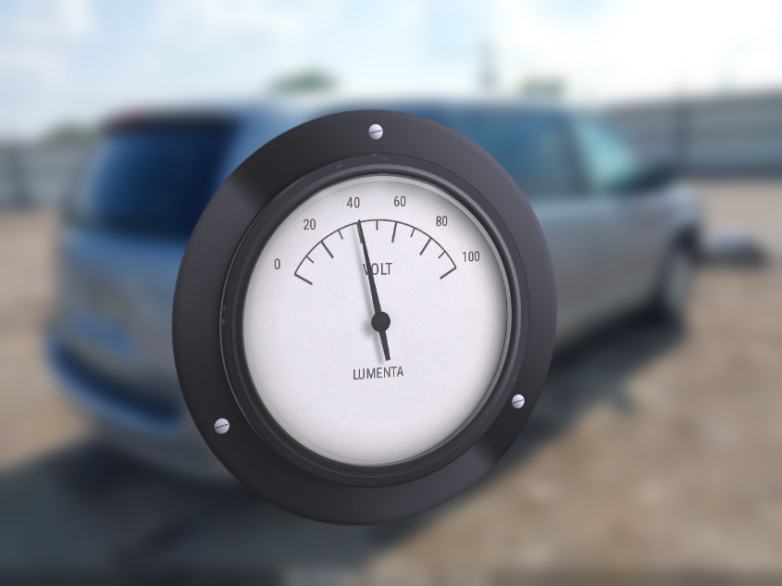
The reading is 40
